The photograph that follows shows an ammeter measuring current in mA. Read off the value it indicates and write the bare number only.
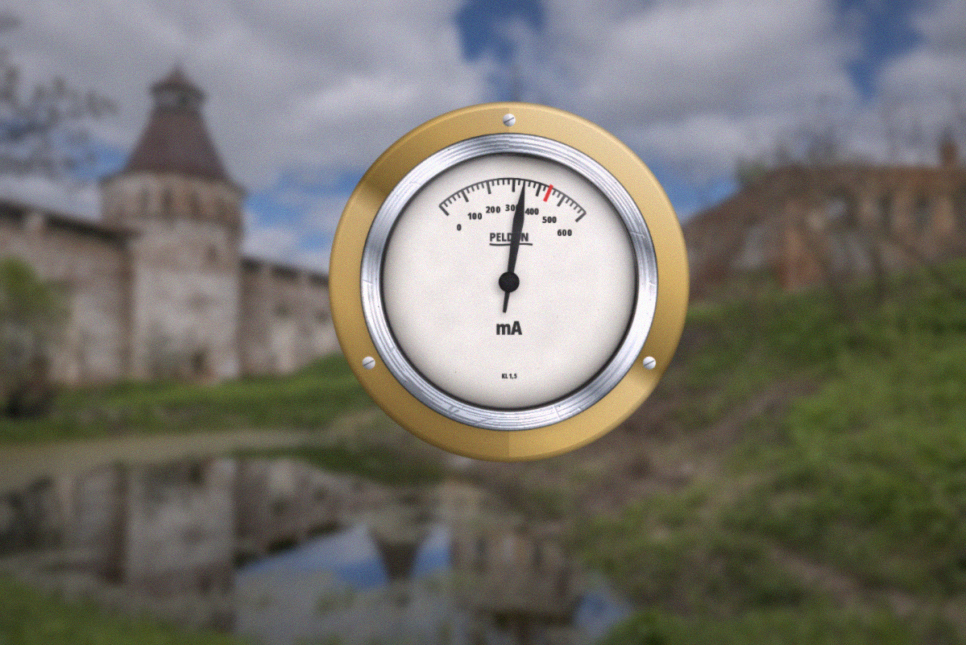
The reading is 340
